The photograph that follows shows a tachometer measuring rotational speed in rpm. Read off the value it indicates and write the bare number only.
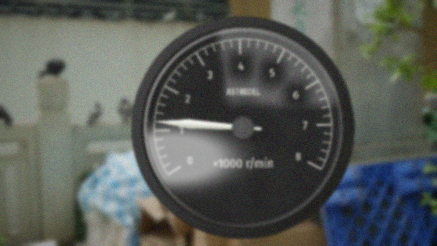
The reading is 1200
